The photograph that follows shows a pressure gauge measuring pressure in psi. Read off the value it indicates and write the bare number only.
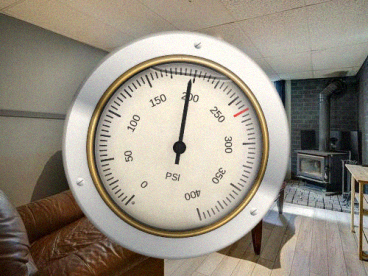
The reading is 195
